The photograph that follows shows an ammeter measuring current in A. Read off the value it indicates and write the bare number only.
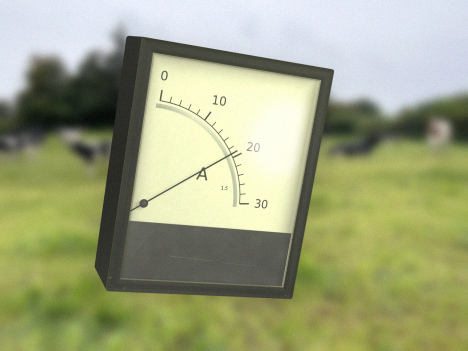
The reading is 19
